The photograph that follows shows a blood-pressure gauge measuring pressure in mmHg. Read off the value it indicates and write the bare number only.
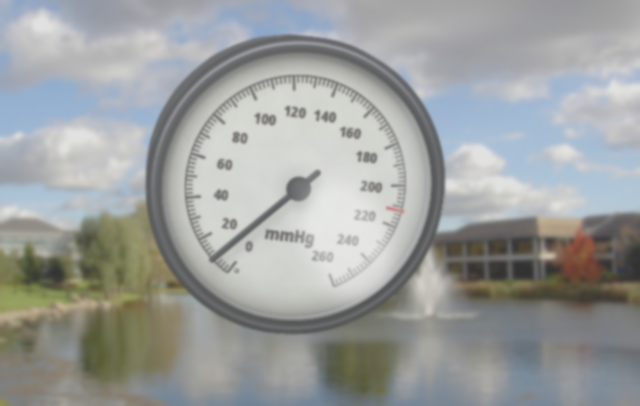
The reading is 10
